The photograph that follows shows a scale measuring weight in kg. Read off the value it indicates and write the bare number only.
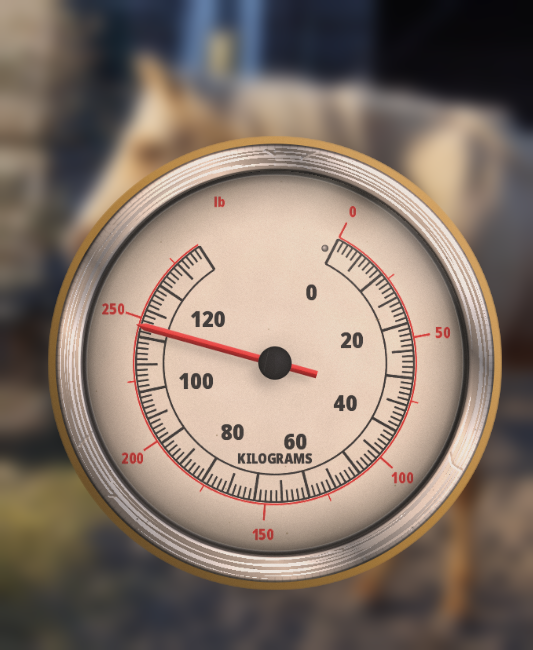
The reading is 112
